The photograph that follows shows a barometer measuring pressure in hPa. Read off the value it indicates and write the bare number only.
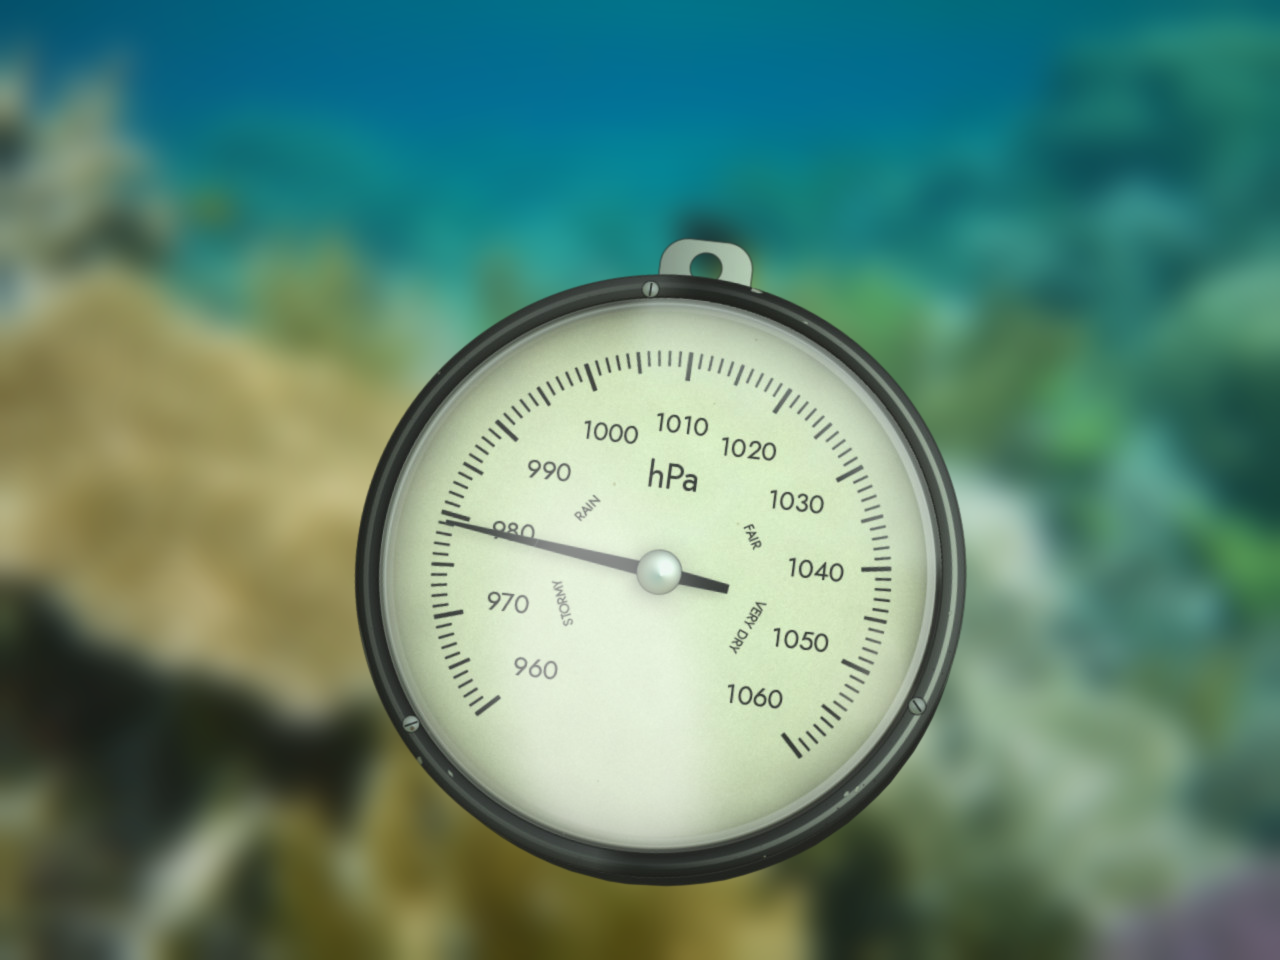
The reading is 979
